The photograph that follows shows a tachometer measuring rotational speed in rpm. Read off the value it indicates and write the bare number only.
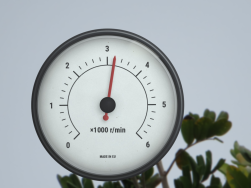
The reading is 3200
